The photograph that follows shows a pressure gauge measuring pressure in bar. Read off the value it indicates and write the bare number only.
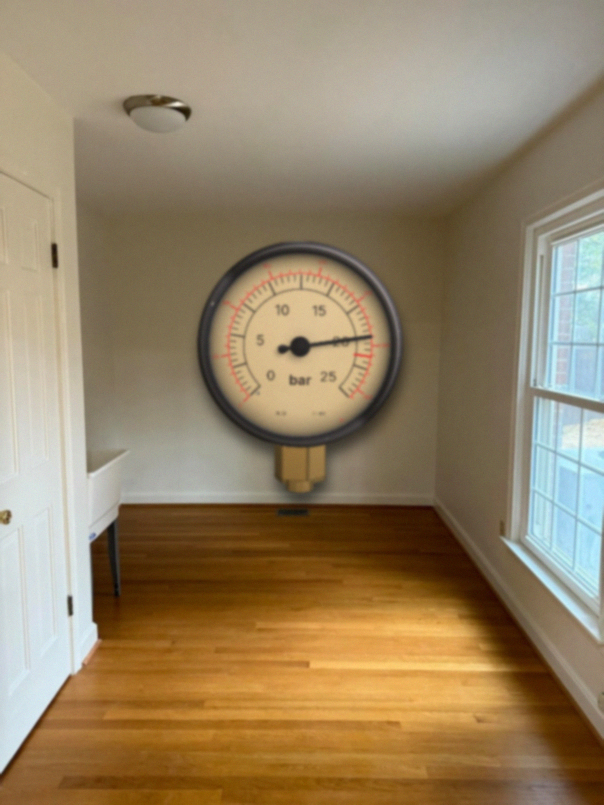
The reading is 20
